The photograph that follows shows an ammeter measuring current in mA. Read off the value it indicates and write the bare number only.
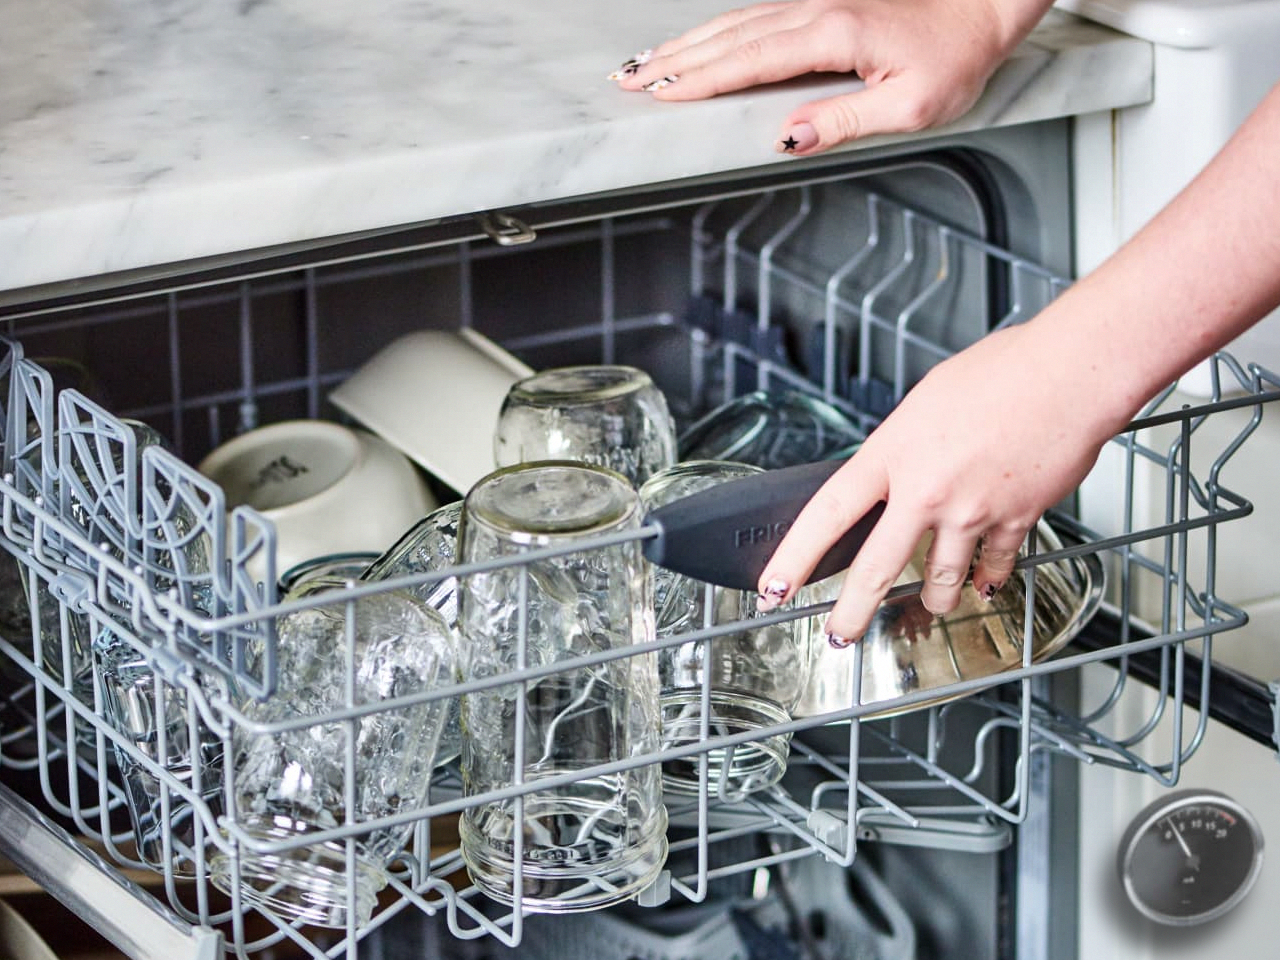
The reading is 2.5
